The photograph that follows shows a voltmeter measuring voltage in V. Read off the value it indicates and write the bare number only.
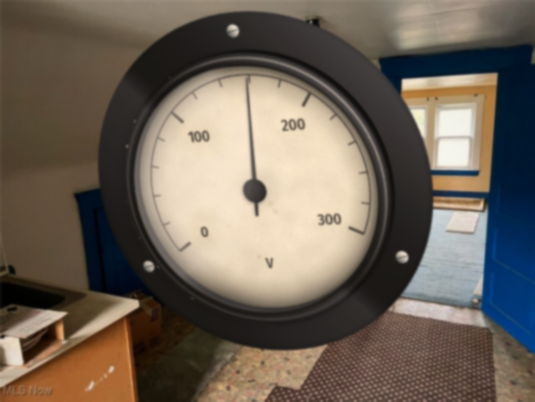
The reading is 160
